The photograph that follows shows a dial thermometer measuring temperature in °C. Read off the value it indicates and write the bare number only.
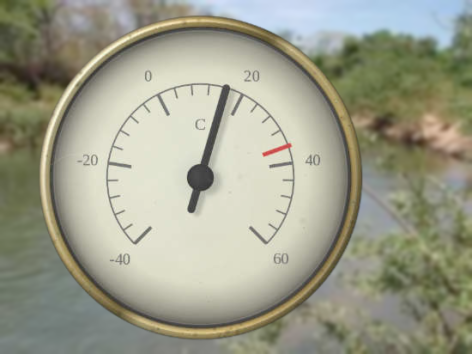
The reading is 16
